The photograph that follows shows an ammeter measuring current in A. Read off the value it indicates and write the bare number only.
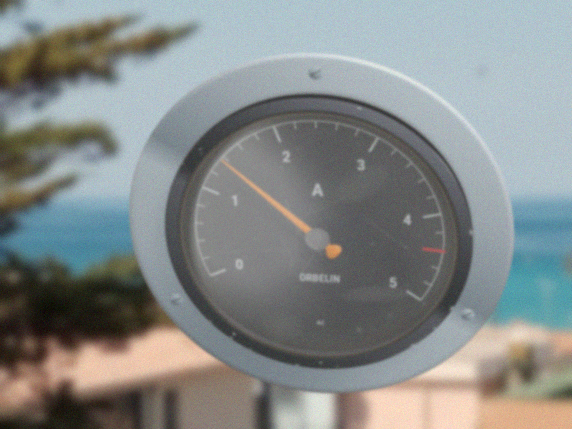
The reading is 1.4
